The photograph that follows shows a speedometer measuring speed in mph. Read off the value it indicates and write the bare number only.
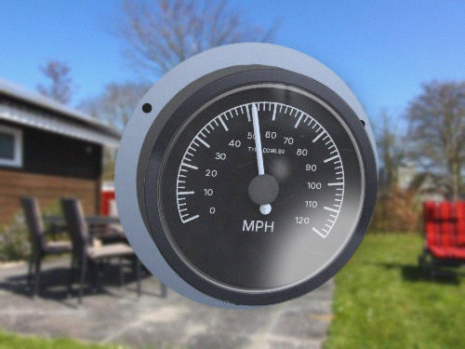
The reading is 52
